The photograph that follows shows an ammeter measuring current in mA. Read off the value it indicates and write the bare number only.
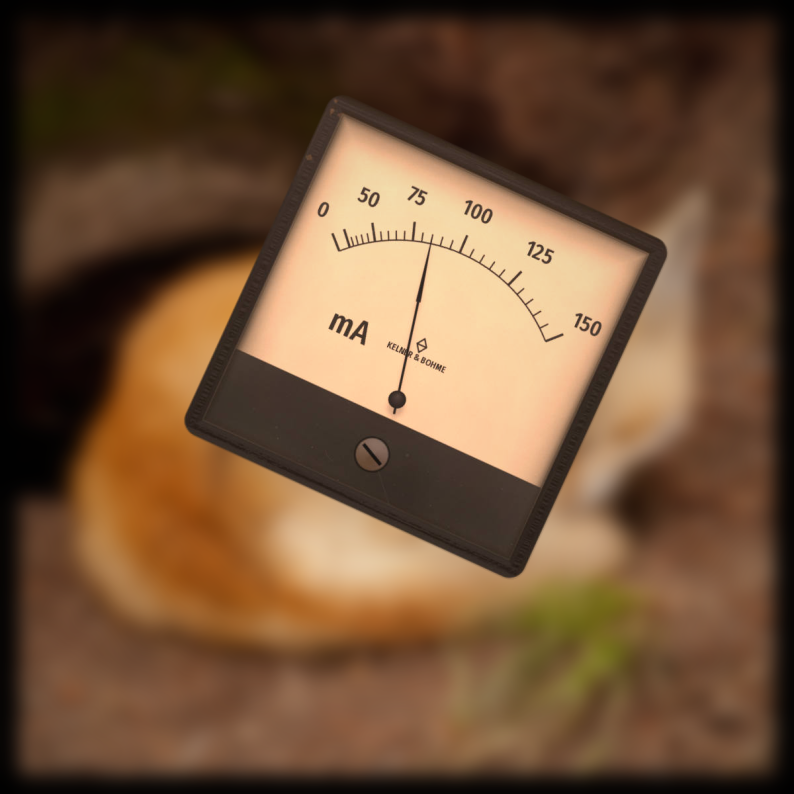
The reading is 85
